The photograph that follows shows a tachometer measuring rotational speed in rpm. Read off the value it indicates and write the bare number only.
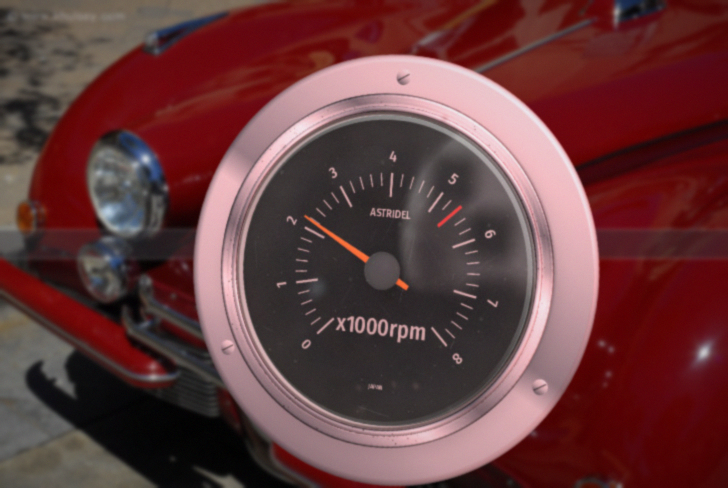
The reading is 2200
